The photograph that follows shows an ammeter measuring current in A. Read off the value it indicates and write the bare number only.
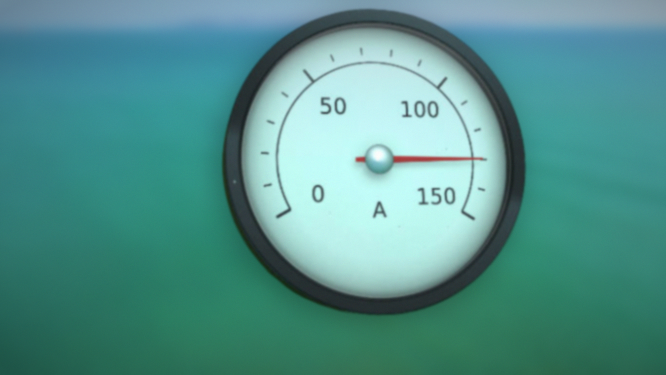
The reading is 130
